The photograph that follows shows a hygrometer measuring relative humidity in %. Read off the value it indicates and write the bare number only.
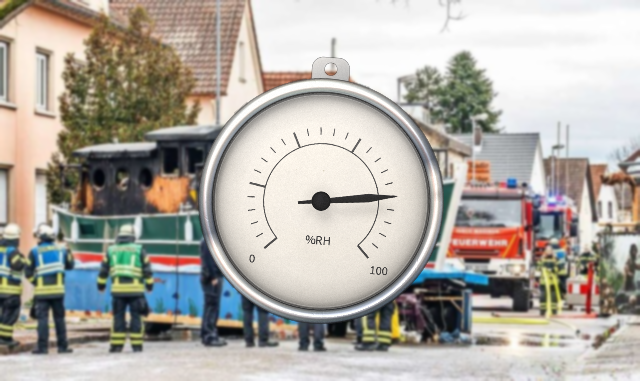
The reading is 80
